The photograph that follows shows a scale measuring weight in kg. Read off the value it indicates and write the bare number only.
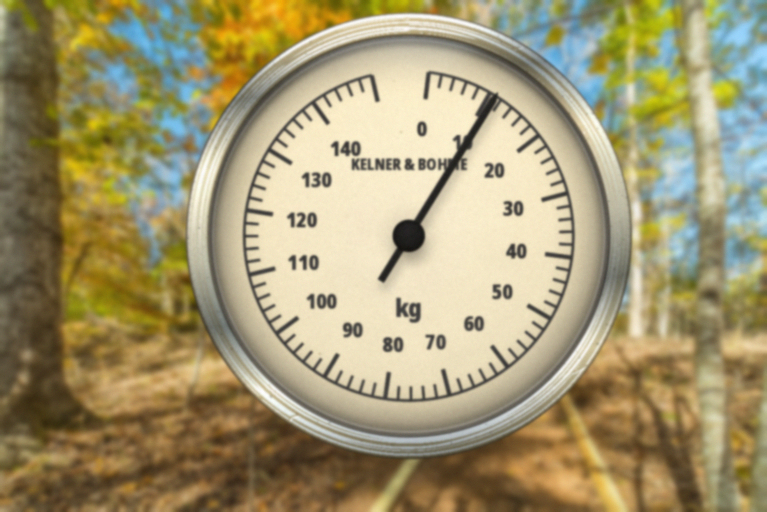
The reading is 11
